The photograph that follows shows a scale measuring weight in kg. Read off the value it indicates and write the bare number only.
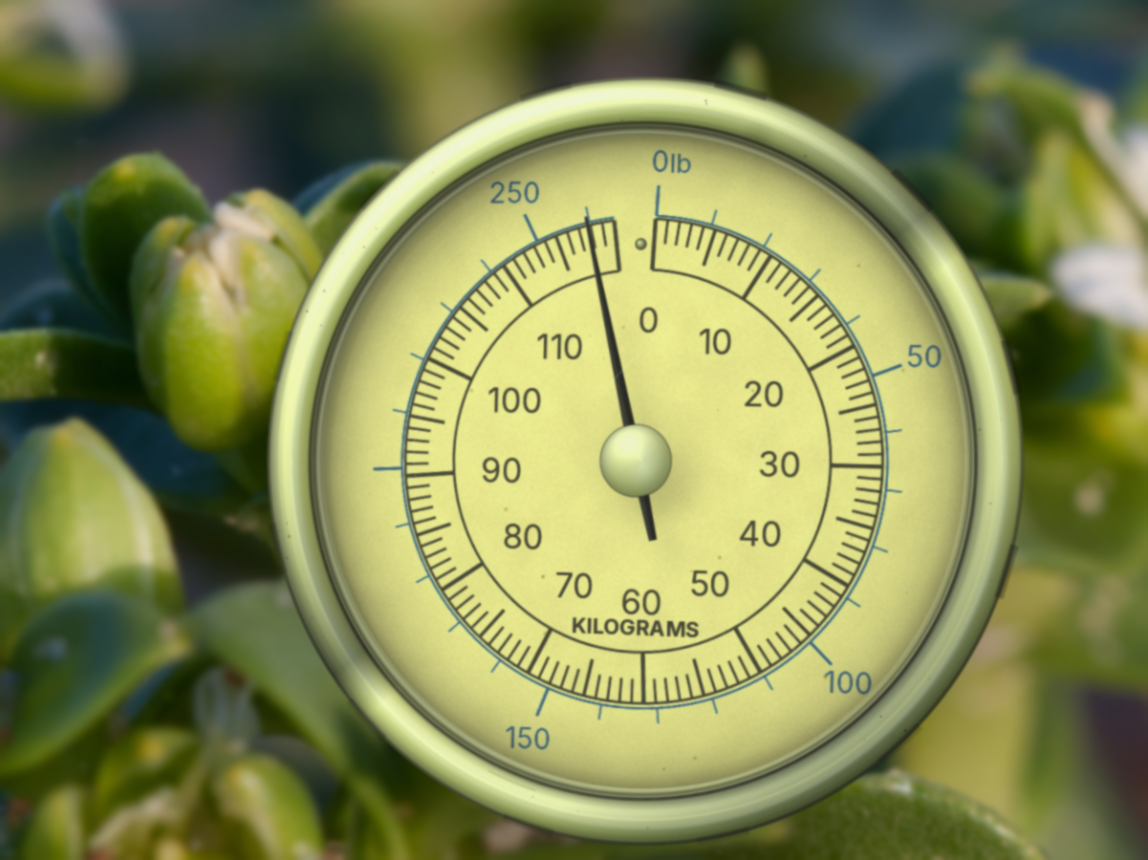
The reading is 118
